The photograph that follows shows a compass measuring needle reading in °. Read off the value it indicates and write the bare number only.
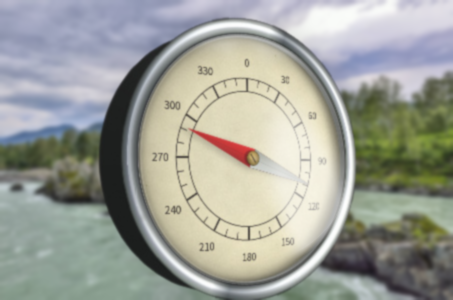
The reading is 290
